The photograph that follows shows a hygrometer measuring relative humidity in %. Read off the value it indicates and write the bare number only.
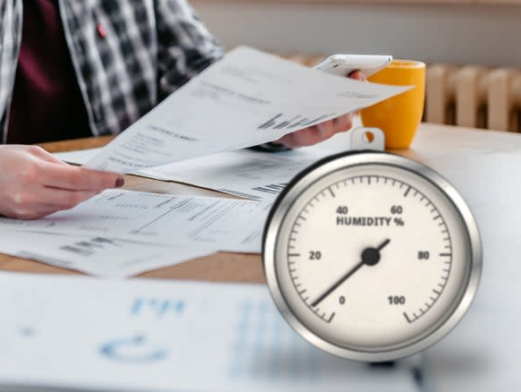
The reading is 6
